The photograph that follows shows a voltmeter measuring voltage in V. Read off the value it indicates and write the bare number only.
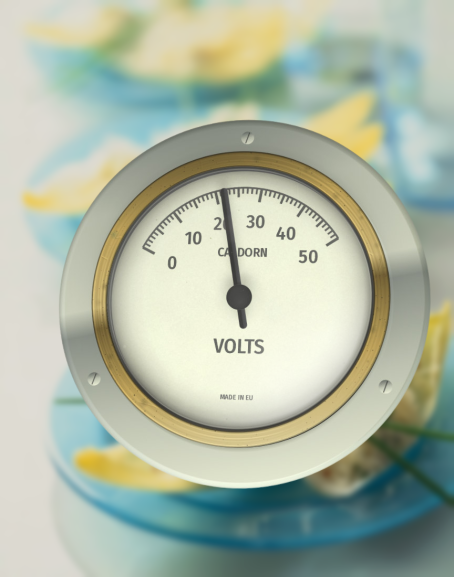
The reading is 22
